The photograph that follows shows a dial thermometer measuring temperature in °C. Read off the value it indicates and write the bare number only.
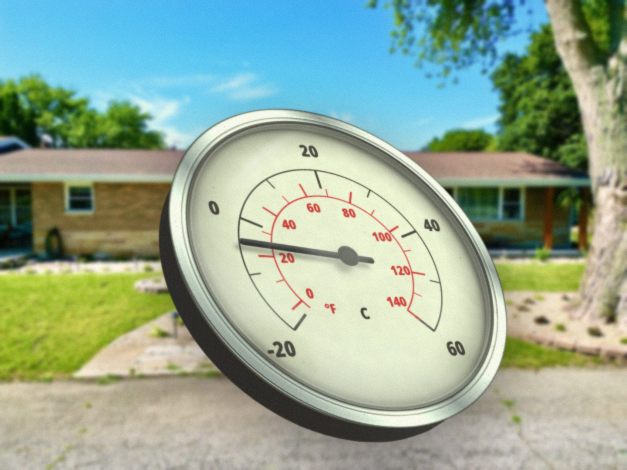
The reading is -5
